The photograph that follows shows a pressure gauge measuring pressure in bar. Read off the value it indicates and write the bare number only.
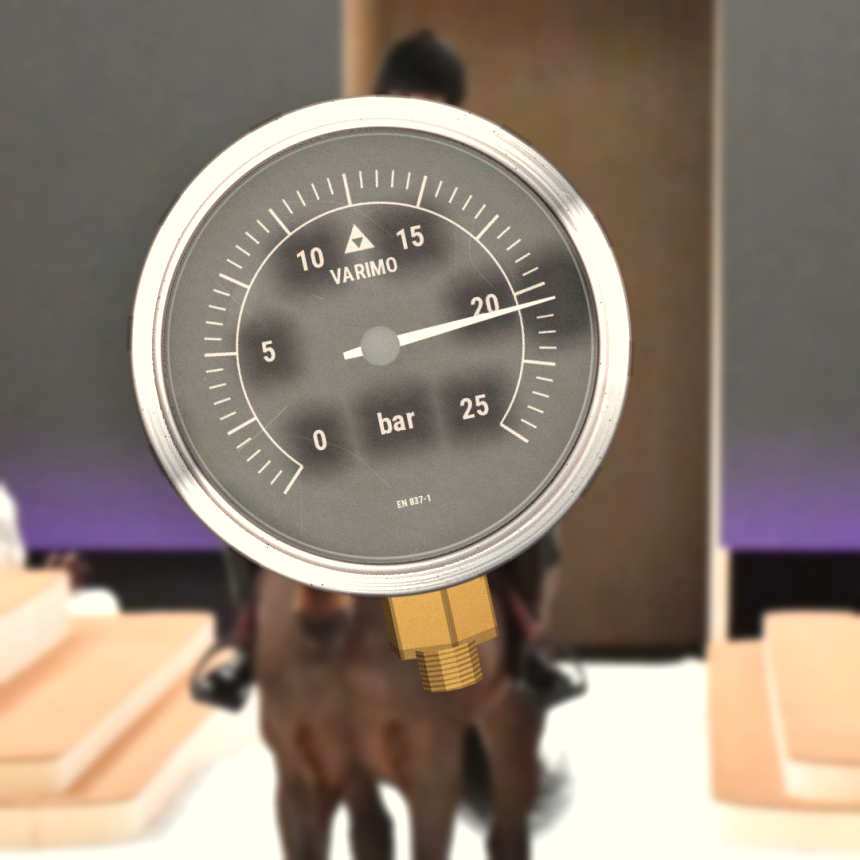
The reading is 20.5
